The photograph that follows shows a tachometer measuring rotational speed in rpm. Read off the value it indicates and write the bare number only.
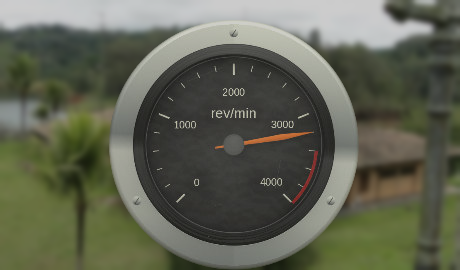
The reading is 3200
